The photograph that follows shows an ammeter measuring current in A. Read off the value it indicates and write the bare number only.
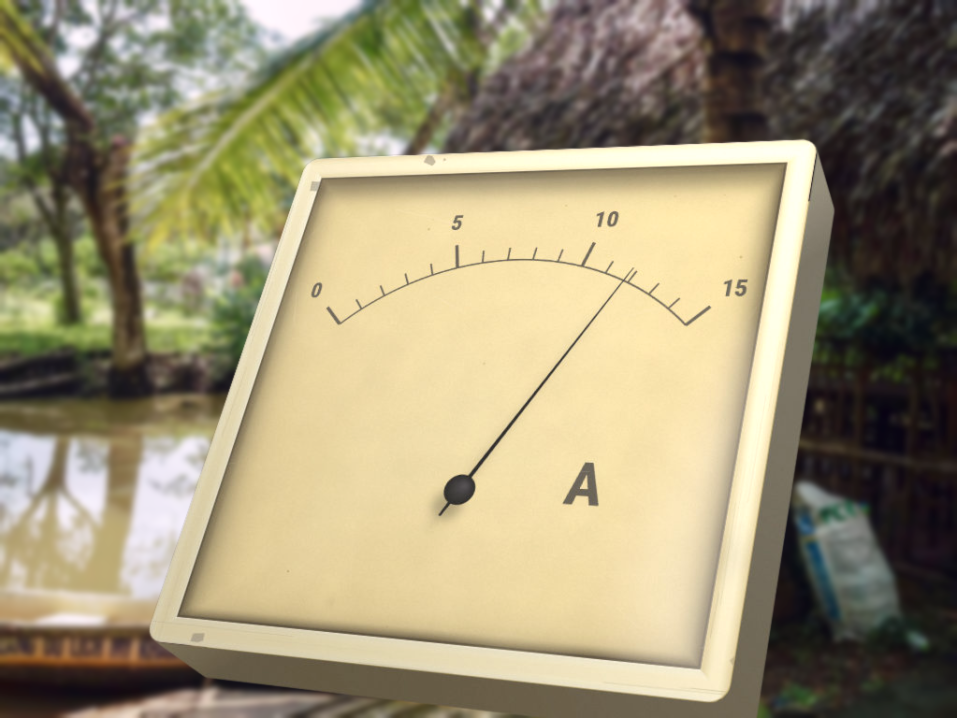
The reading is 12
